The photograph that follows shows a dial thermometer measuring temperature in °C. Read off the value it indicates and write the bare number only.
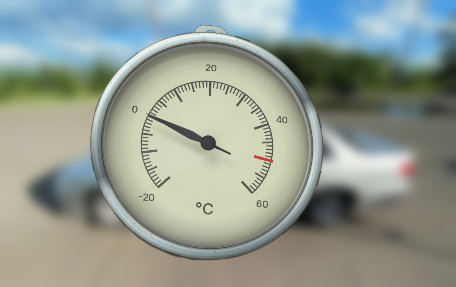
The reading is 0
